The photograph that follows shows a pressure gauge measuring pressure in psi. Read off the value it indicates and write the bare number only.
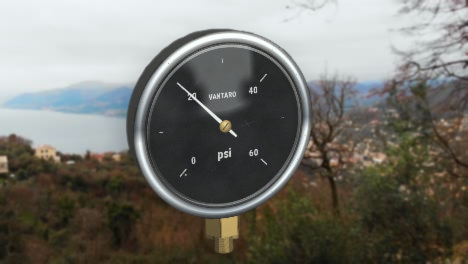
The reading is 20
